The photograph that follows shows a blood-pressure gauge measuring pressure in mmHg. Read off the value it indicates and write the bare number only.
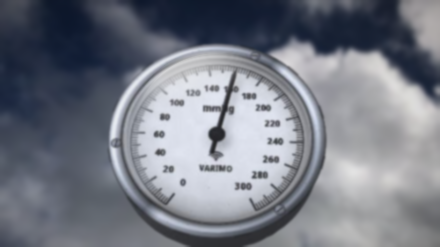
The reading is 160
